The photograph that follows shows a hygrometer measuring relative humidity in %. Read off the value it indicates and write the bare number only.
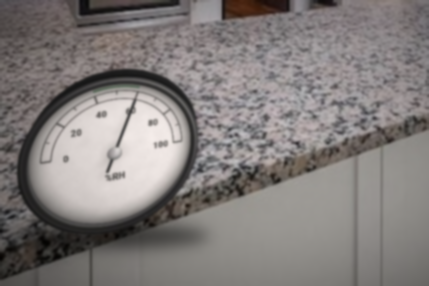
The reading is 60
